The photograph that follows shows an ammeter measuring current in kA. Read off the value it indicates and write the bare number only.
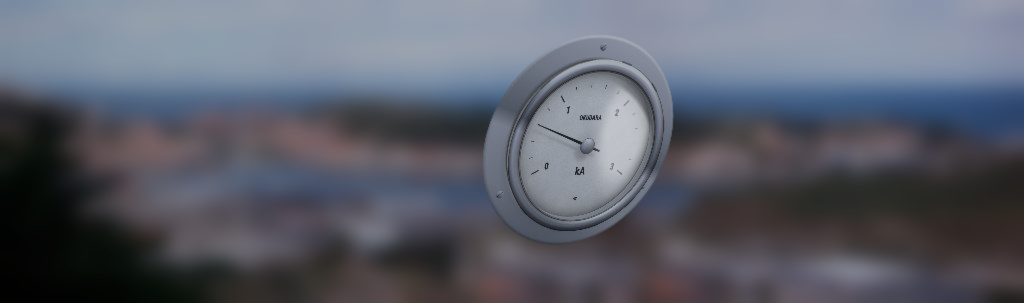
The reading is 0.6
